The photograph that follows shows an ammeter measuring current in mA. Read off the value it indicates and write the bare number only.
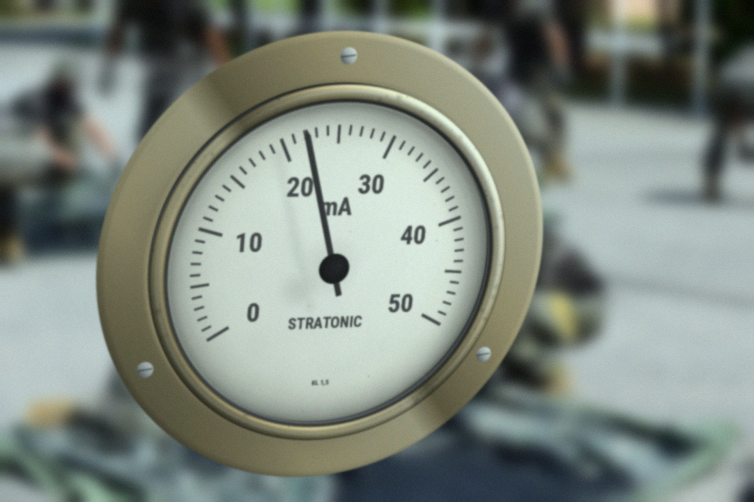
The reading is 22
